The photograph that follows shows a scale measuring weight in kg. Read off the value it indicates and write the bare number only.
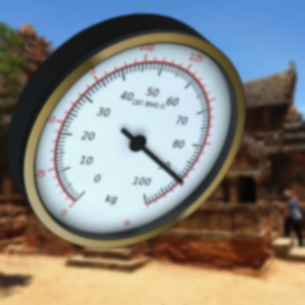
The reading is 90
